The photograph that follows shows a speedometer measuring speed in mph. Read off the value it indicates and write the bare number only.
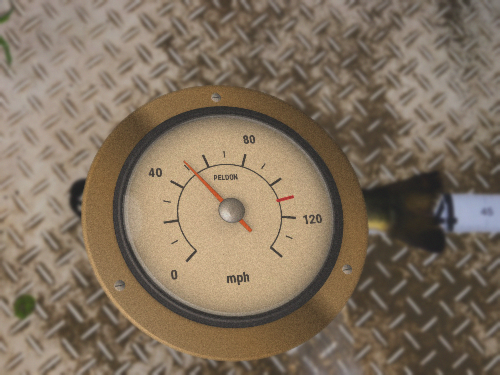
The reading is 50
